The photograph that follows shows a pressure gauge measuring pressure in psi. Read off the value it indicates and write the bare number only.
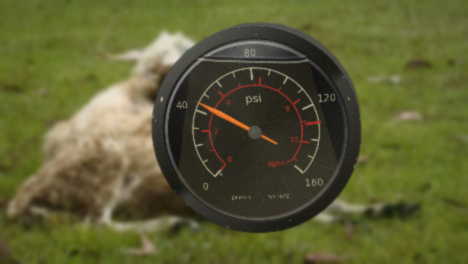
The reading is 45
